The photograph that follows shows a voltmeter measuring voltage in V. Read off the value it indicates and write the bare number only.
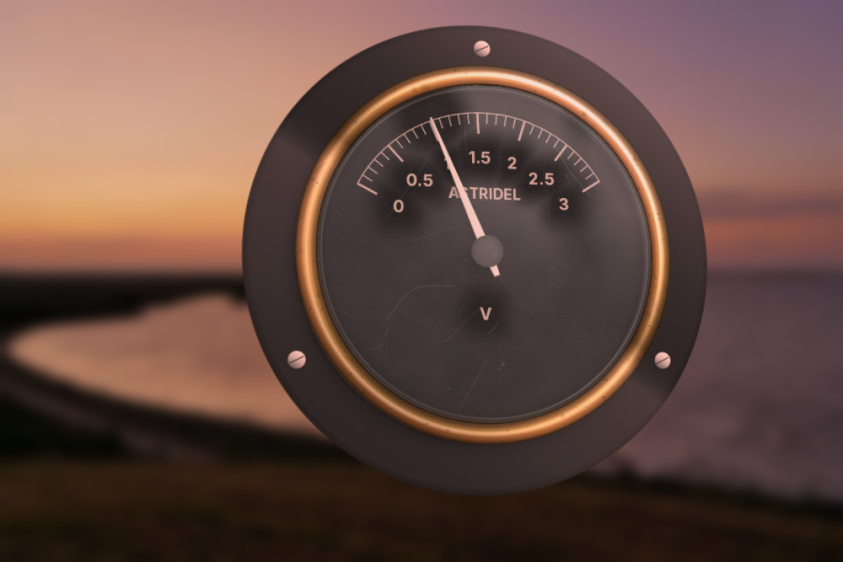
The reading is 1
